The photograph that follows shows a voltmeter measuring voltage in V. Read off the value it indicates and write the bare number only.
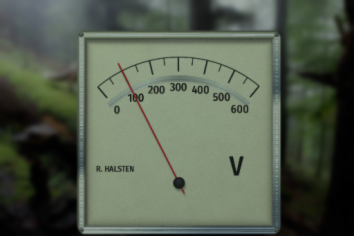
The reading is 100
